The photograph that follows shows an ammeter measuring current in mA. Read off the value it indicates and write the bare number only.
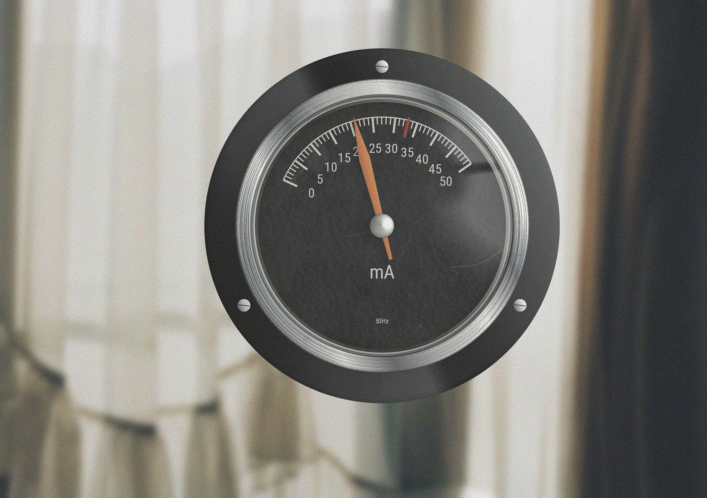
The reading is 21
